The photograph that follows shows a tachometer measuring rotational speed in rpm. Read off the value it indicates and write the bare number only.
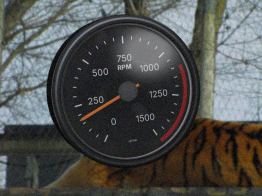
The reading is 175
